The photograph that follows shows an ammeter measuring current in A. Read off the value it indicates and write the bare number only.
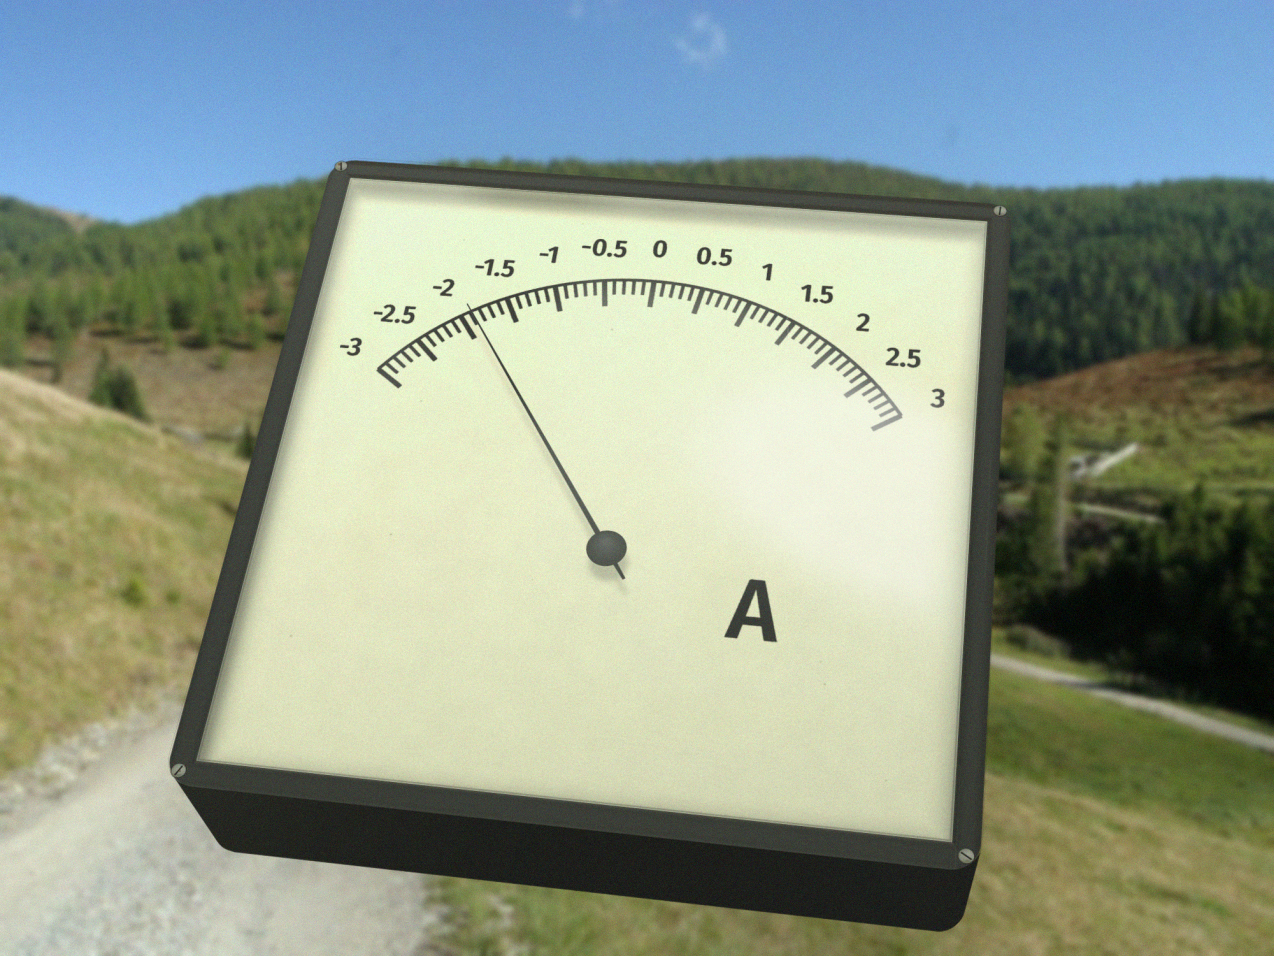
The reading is -1.9
